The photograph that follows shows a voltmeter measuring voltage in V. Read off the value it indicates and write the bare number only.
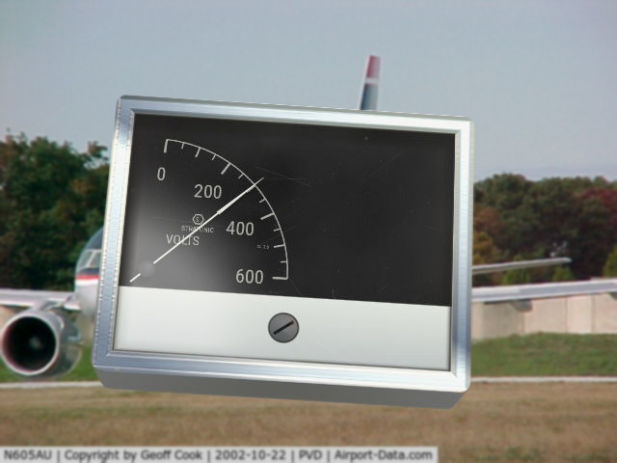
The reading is 300
